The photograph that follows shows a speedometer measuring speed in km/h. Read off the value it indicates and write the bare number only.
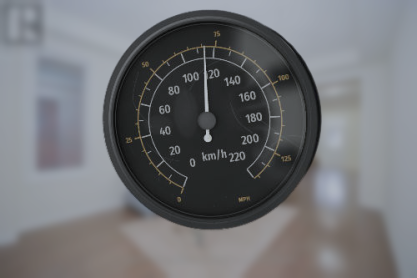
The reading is 115
